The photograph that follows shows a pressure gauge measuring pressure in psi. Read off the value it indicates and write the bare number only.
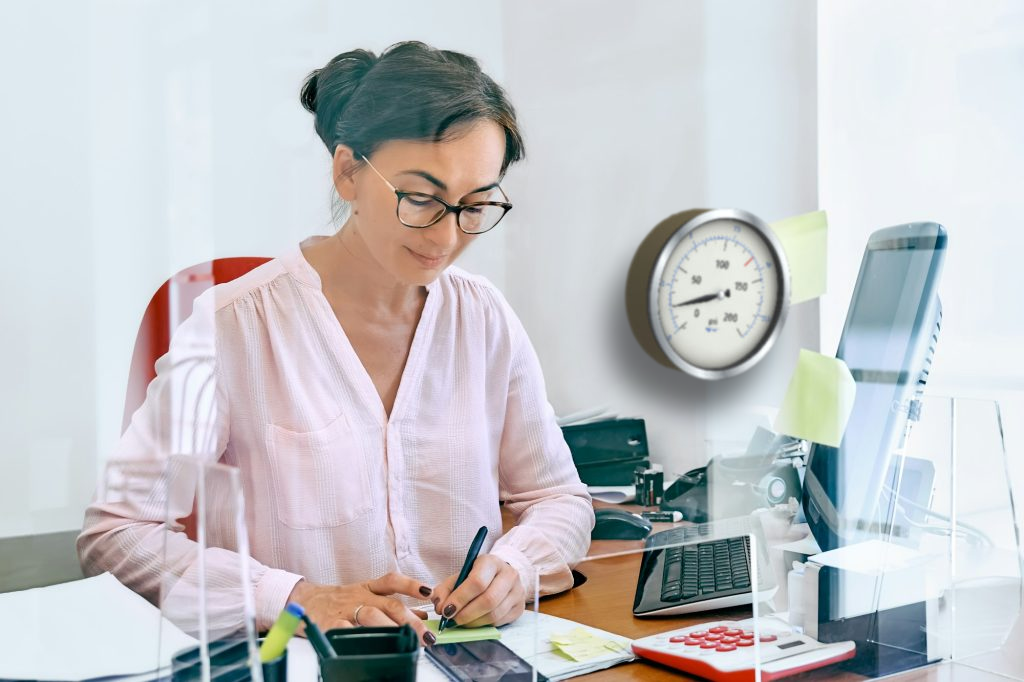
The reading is 20
